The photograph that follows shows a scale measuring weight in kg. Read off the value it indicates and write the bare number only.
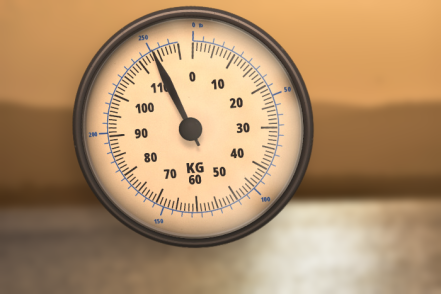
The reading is 114
